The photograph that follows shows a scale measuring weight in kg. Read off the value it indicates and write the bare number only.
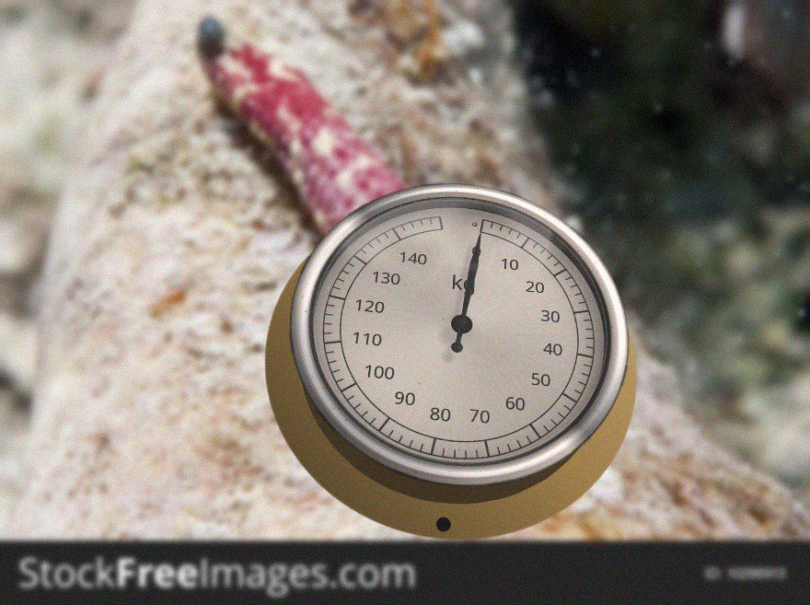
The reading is 0
